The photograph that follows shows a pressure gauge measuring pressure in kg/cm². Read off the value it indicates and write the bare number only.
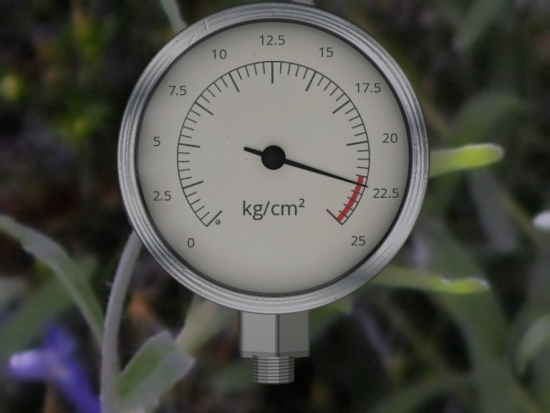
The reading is 22.5
